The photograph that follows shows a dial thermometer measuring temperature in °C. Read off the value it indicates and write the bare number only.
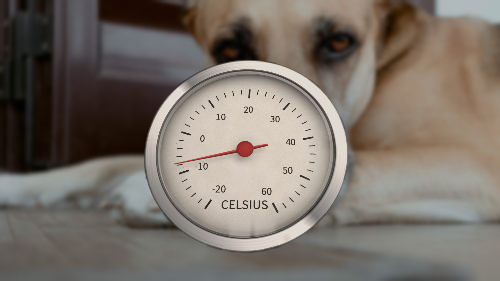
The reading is -8
